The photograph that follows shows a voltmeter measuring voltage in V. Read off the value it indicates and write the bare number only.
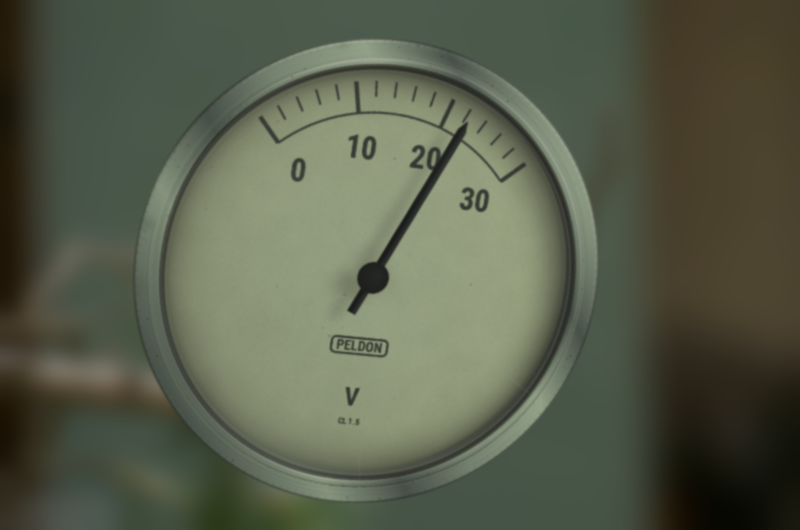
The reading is 22
